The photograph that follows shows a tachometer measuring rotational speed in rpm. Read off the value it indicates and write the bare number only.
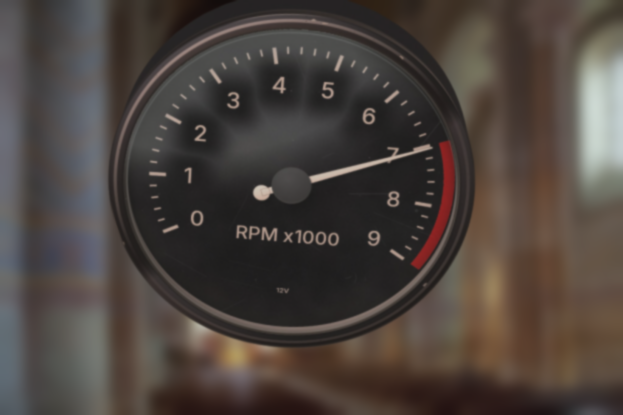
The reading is 7000
